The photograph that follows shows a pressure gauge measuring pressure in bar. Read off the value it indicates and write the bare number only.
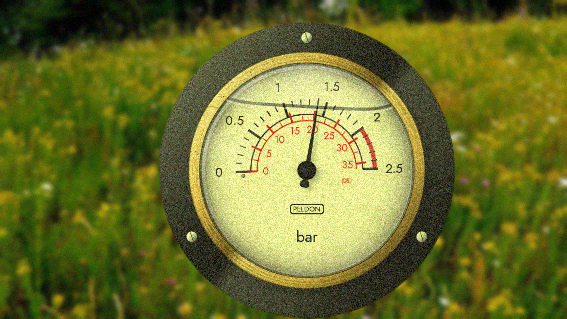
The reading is 1.4
